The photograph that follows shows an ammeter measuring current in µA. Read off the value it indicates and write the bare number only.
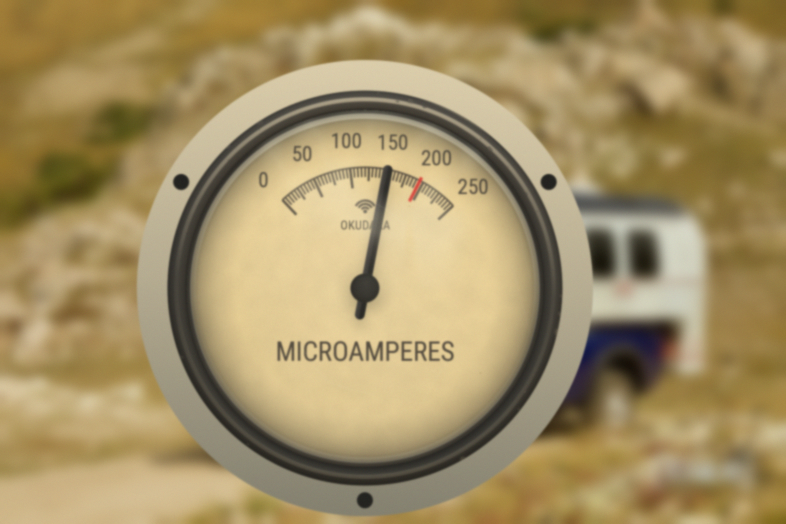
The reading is 150
